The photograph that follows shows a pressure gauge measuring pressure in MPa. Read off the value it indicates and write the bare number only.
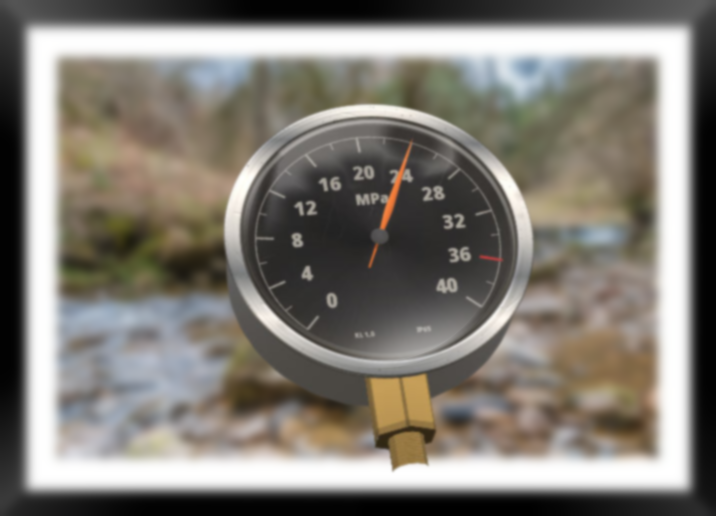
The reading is 24
